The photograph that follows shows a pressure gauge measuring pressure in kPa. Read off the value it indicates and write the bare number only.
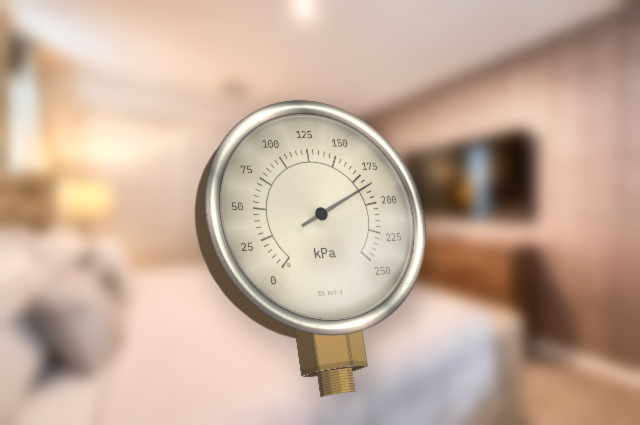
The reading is 185
